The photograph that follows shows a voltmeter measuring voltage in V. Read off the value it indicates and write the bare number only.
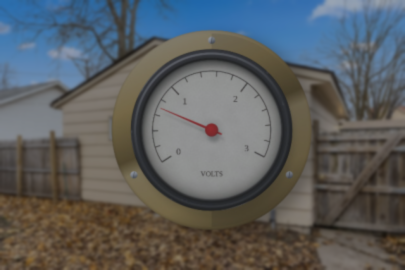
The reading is 0.7
